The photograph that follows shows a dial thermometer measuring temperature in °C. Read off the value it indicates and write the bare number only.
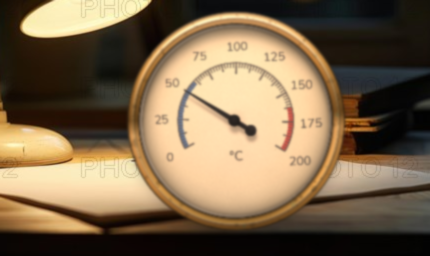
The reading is 50
